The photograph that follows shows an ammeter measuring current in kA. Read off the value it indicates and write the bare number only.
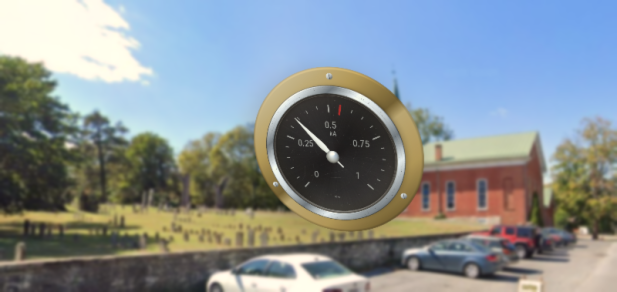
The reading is 0.35
